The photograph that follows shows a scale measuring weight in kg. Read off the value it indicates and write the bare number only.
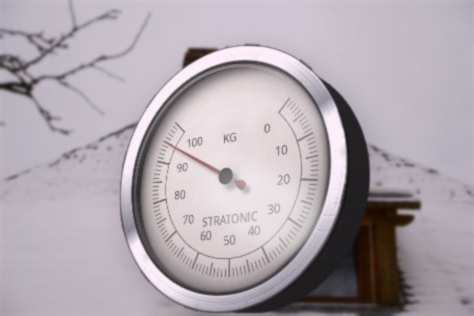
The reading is 95
